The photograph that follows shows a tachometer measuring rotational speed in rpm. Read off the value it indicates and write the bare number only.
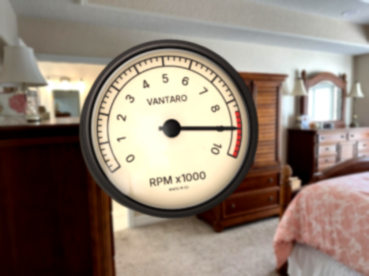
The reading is 9000
